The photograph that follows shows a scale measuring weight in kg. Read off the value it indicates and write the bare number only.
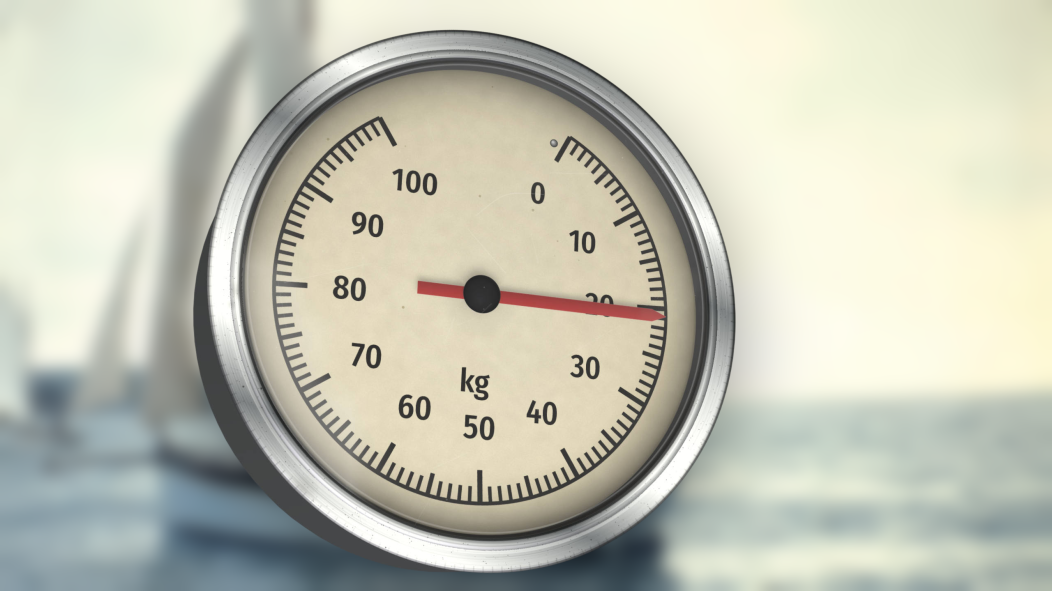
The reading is 21
